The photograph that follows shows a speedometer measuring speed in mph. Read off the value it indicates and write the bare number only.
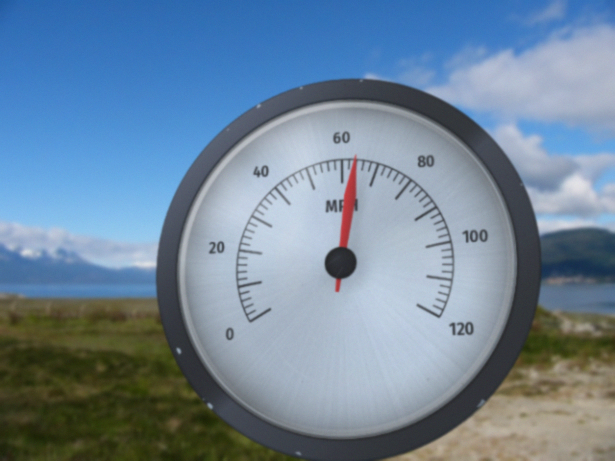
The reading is 64
